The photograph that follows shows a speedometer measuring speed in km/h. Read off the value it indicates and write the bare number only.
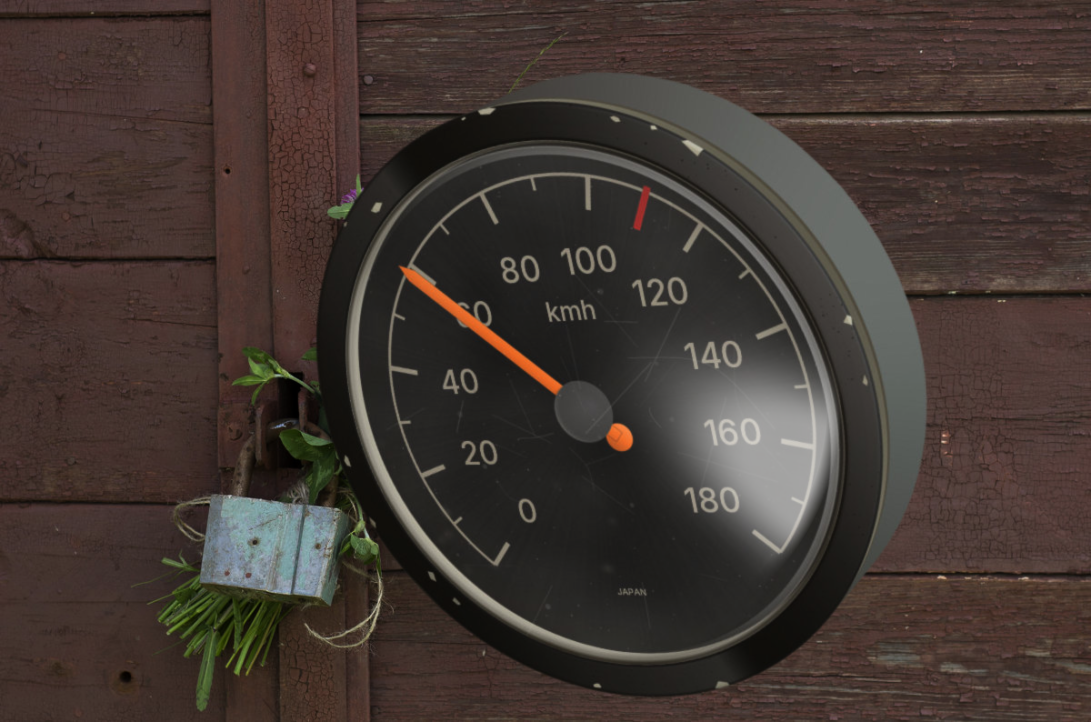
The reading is 60
